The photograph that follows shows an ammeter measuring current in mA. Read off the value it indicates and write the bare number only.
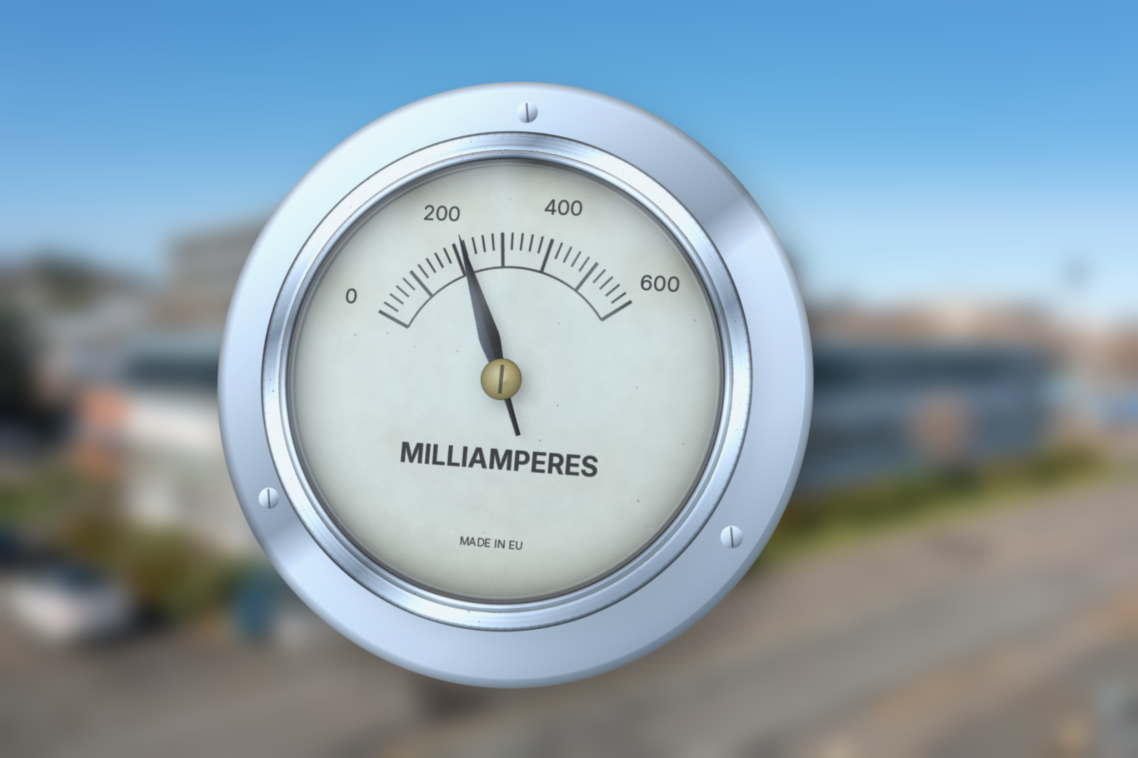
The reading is 220
